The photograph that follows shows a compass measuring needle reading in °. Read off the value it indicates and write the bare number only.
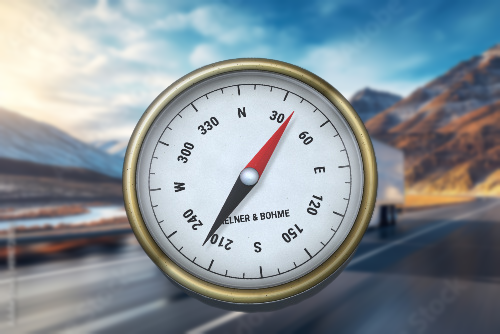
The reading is 40
